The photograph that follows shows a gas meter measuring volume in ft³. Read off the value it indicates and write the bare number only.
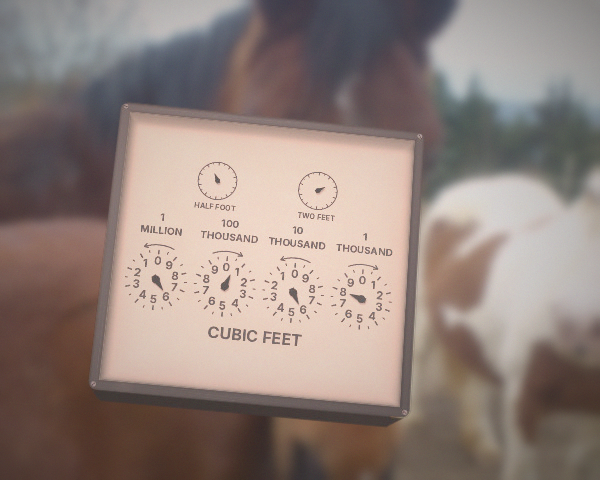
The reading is 605800
